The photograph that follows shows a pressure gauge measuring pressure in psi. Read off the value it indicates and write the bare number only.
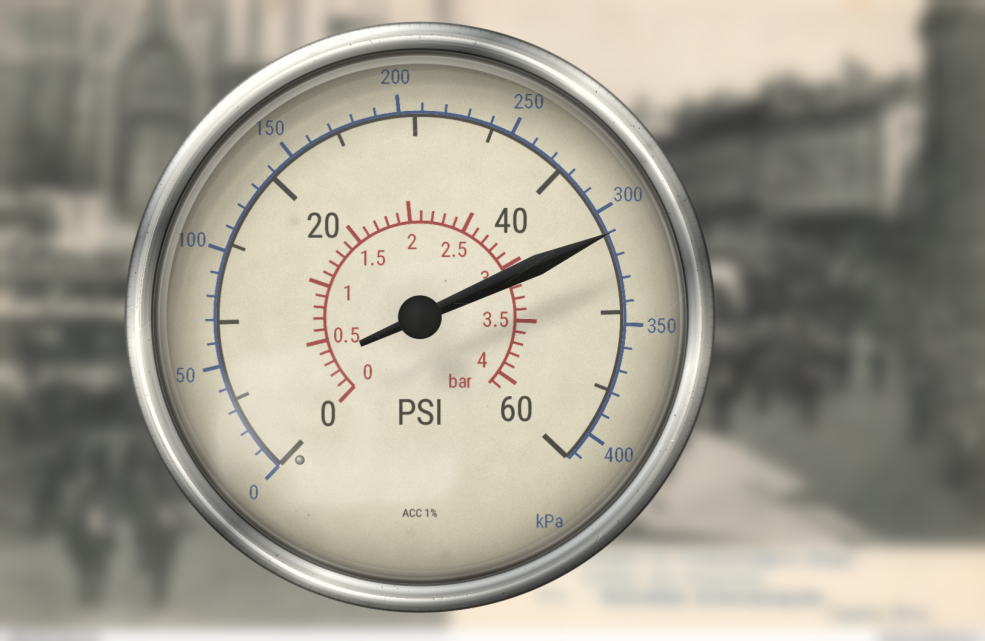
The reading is 45
